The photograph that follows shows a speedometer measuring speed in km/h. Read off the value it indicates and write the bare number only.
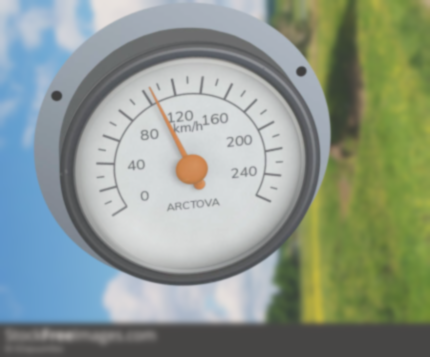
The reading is 105
